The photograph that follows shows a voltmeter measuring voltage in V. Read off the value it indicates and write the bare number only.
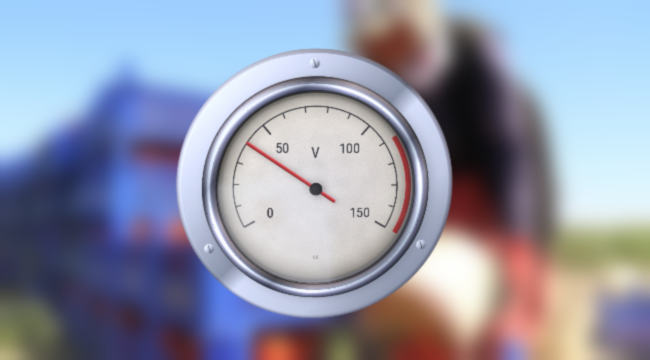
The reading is 40
